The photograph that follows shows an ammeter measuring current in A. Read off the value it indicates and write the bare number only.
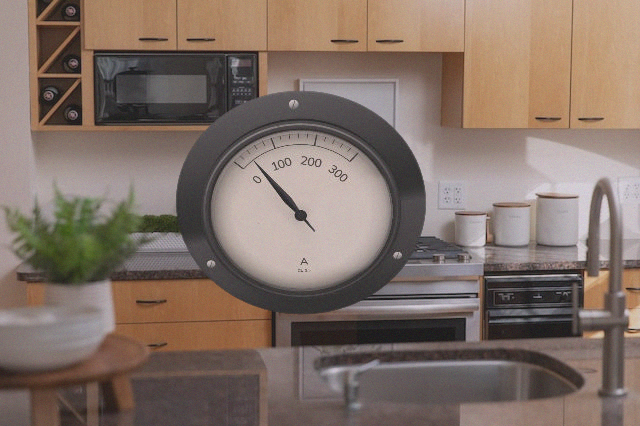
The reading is 40
